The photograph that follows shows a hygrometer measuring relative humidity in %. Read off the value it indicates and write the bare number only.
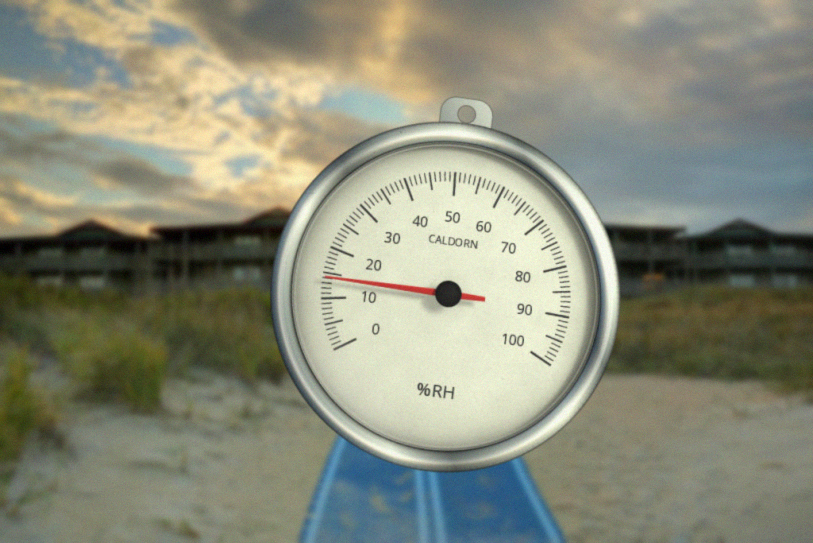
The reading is 14
